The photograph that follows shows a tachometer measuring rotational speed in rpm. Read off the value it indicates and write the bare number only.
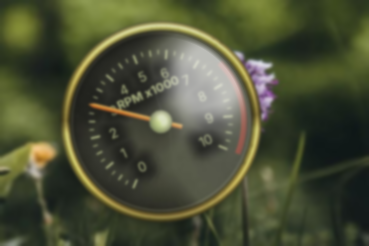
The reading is 3000
